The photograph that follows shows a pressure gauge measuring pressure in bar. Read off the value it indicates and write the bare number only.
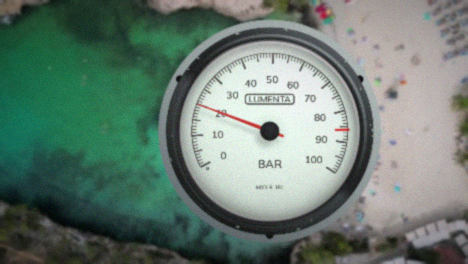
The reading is 20
